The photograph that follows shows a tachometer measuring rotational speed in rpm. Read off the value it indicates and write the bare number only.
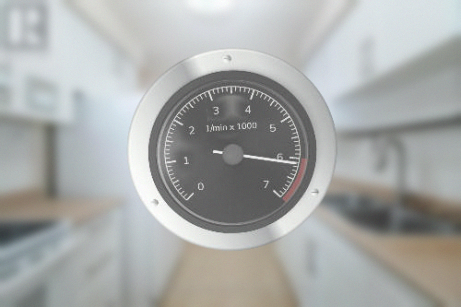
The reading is 6100
